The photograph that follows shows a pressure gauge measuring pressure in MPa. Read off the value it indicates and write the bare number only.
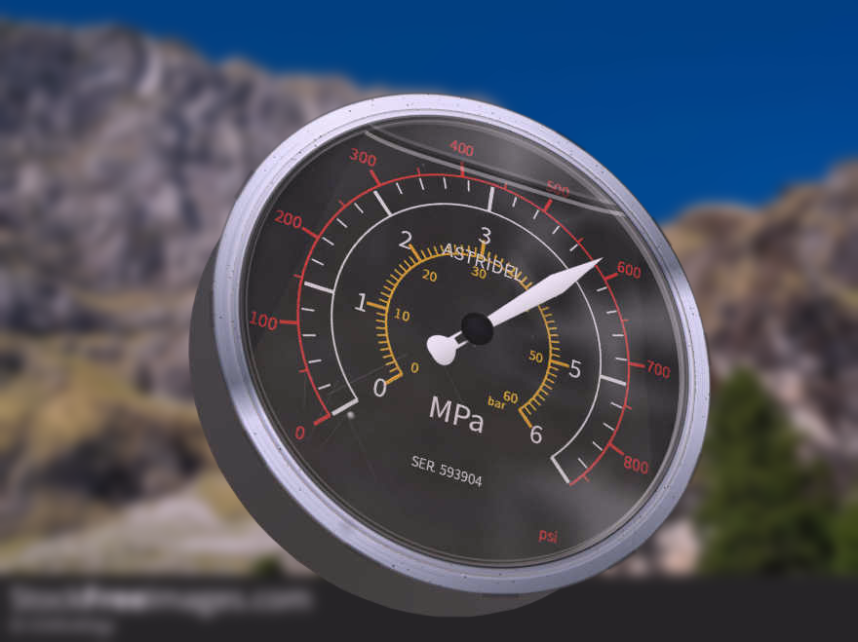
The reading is 4
